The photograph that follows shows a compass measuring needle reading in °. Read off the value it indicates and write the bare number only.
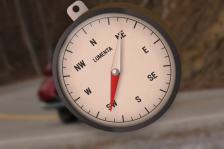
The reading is 225
